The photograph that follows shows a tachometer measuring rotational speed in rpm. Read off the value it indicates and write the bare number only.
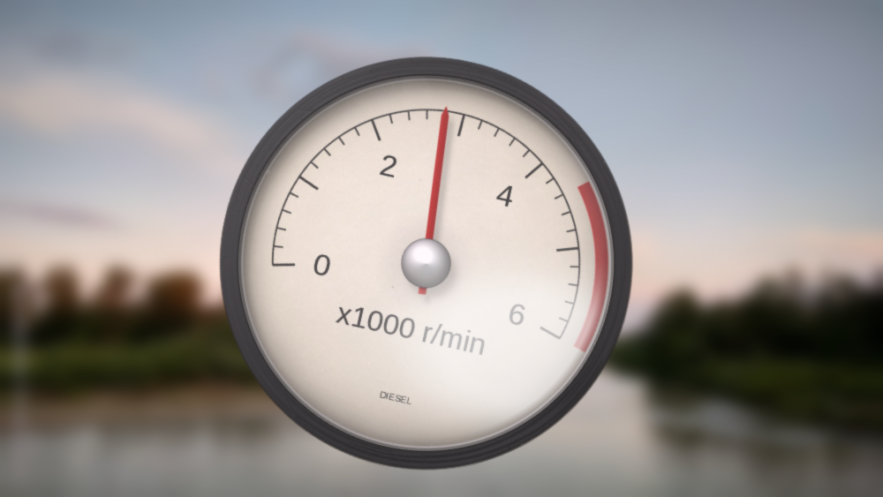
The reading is 2800
